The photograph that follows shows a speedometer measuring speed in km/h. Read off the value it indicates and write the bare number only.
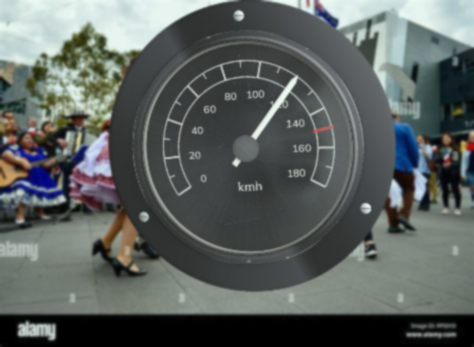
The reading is 120
